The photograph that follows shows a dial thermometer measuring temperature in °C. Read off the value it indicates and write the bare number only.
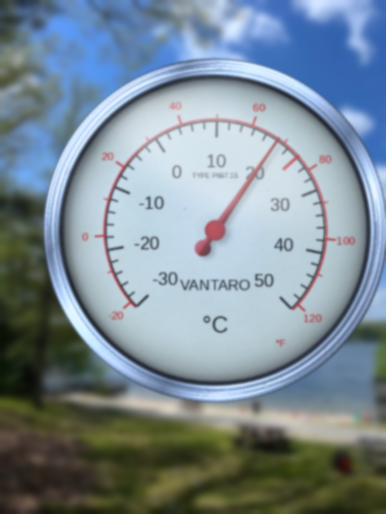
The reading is 20
